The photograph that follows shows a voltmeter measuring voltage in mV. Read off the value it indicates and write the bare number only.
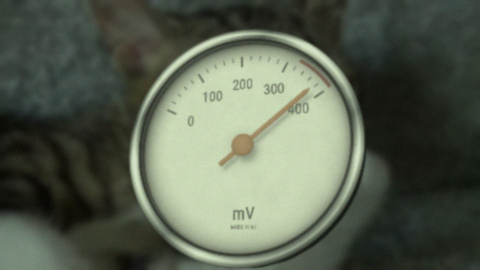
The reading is 380
